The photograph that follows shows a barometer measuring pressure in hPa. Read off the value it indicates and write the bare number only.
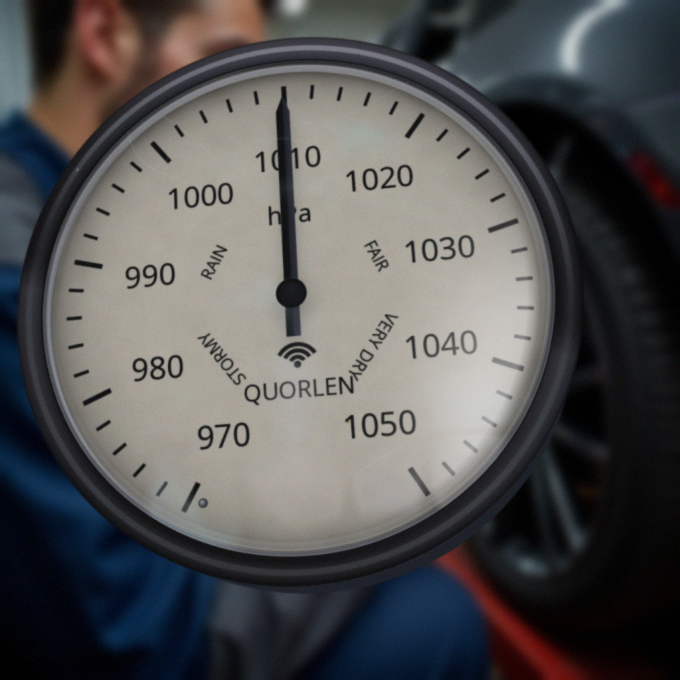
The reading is 1010
